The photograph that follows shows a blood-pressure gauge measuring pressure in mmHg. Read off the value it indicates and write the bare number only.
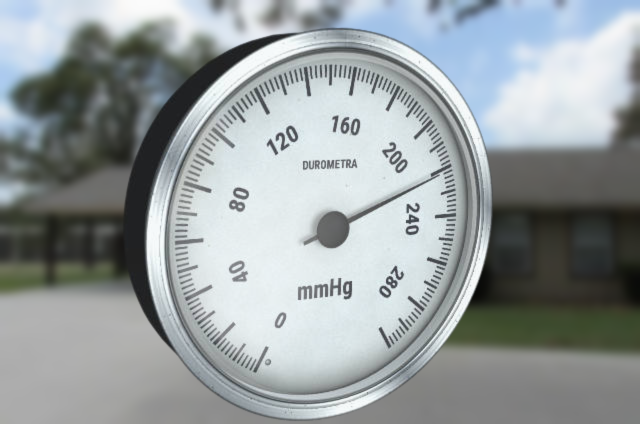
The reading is 220
